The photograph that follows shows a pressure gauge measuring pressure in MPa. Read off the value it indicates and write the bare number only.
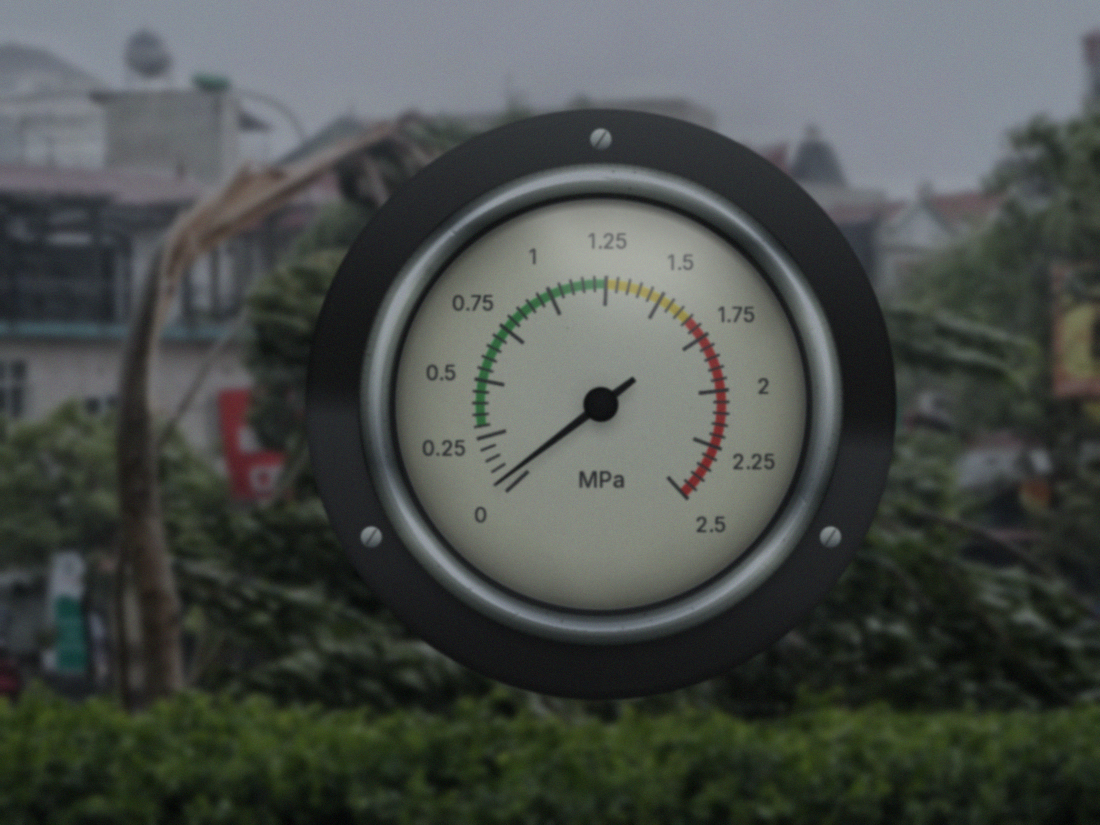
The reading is 0.05
